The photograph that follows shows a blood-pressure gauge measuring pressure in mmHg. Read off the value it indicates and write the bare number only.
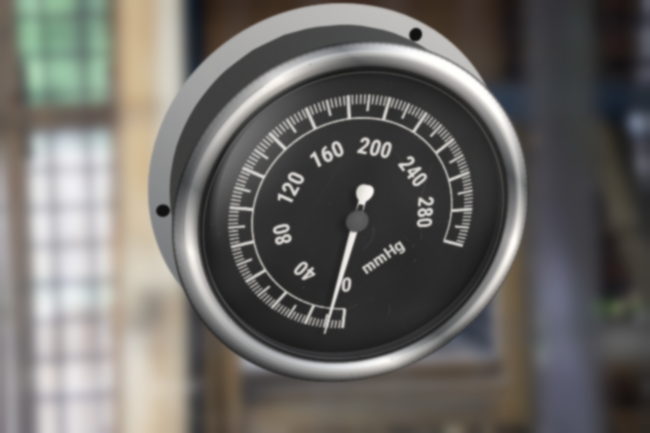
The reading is 10
